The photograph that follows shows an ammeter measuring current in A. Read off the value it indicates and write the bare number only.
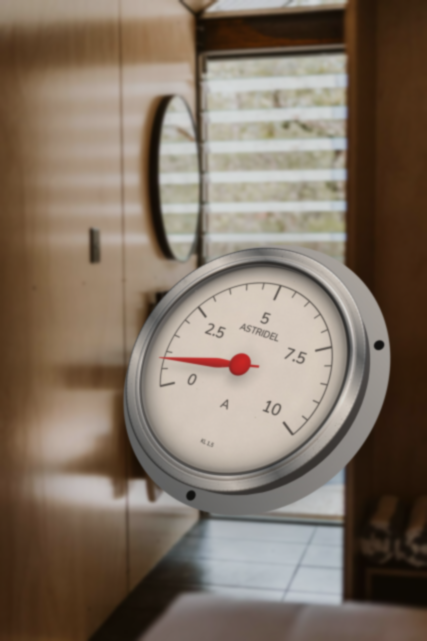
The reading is 0.75
